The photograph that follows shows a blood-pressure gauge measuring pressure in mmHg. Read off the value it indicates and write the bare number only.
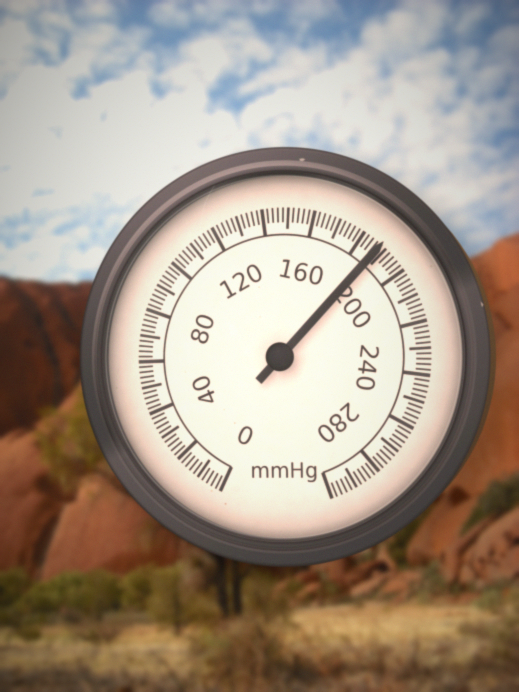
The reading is 188
